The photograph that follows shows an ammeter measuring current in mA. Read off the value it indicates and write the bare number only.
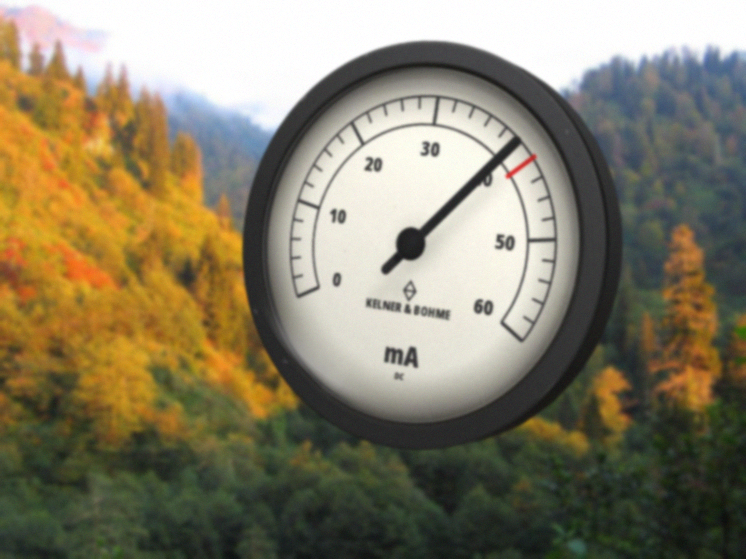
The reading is 40
